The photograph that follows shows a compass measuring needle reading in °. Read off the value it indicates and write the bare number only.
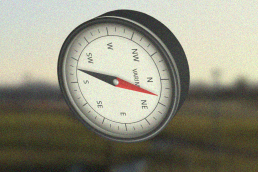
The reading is 20
